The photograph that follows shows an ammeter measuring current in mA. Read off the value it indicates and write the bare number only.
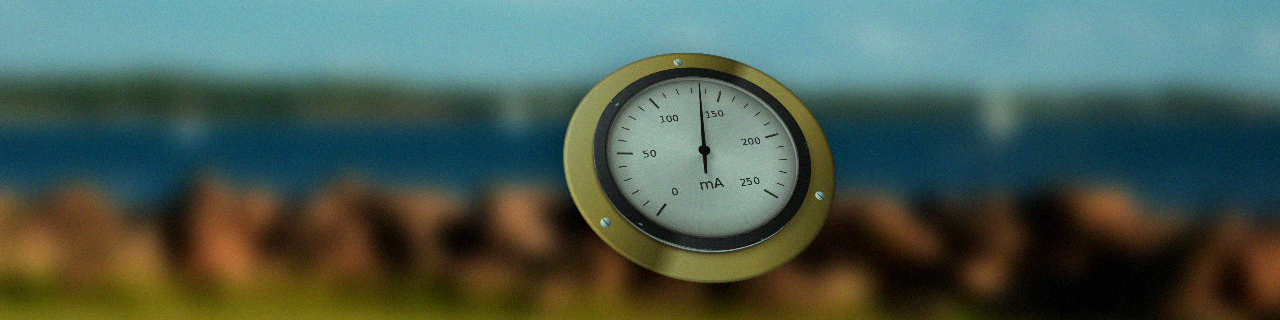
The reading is 135
